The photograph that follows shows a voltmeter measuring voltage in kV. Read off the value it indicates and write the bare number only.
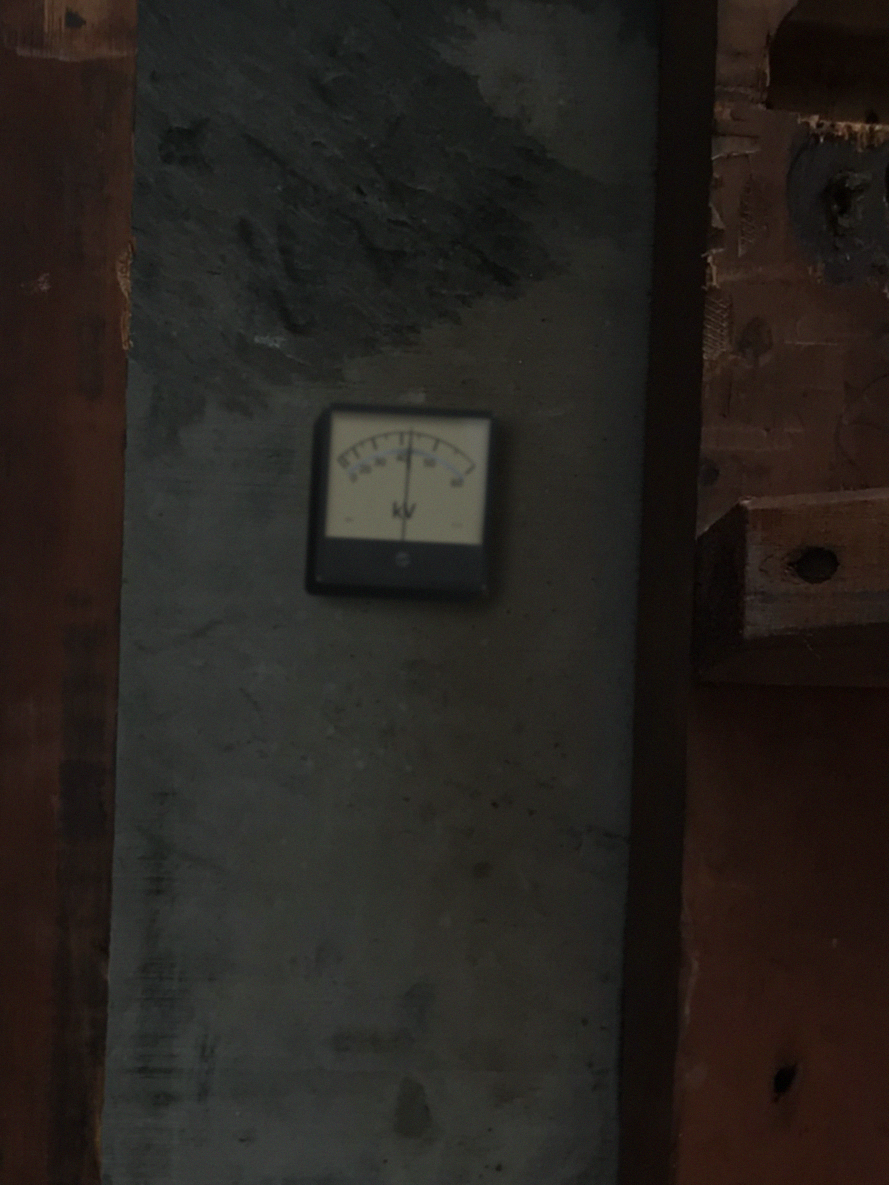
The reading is 42.5
